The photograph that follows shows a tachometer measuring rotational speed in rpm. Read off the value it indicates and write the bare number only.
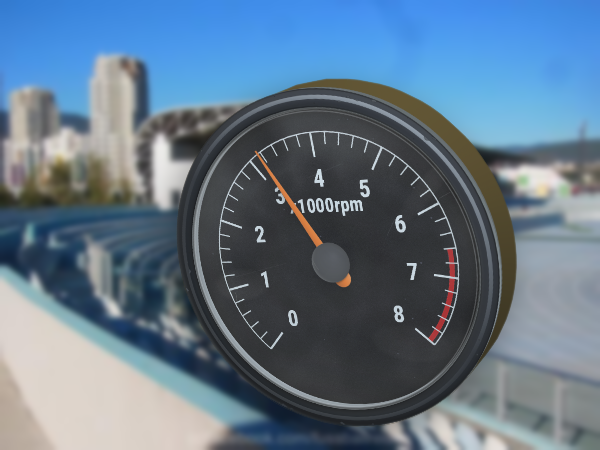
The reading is 3200
